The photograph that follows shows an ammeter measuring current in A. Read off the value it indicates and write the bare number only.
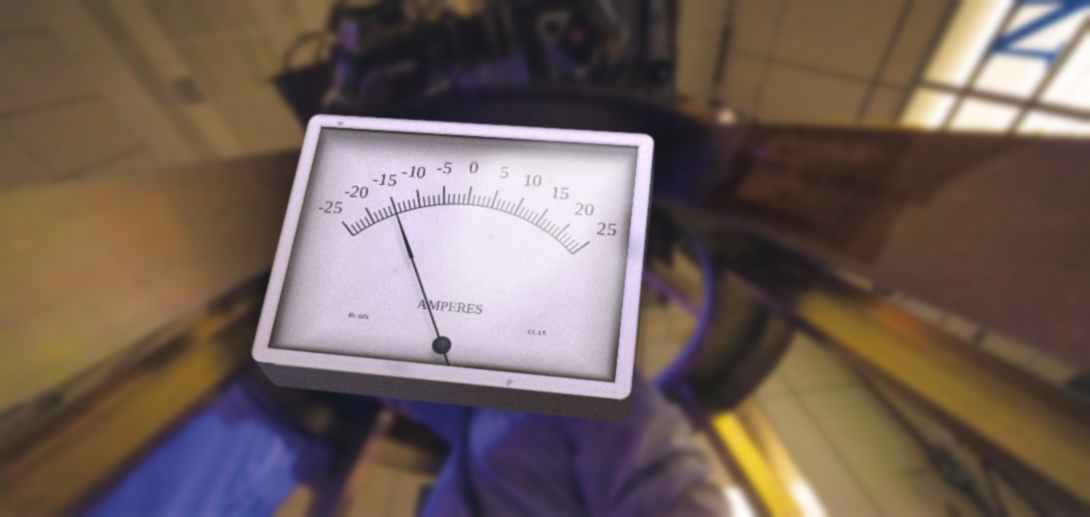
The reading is -15
